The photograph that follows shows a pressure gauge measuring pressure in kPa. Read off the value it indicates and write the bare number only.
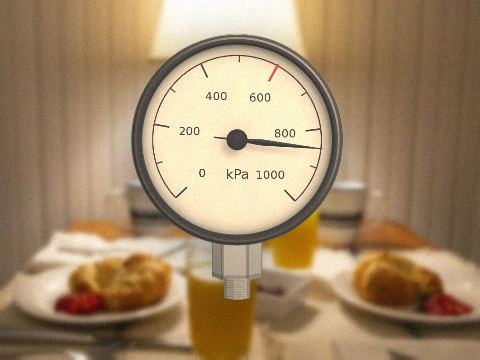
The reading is 850
